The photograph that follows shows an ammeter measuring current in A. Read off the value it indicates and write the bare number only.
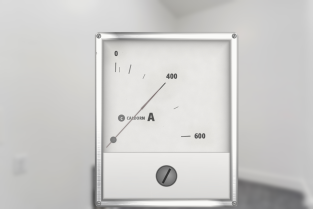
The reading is 400
